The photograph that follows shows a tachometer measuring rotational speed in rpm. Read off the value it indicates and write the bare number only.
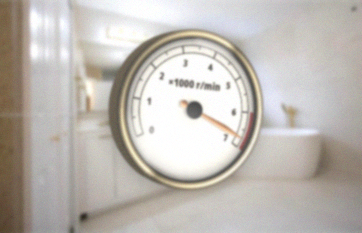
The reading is 6750
